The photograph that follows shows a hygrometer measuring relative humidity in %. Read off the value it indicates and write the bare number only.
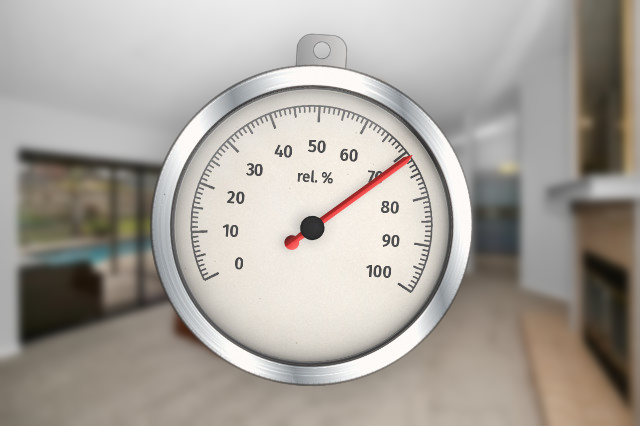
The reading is 71
